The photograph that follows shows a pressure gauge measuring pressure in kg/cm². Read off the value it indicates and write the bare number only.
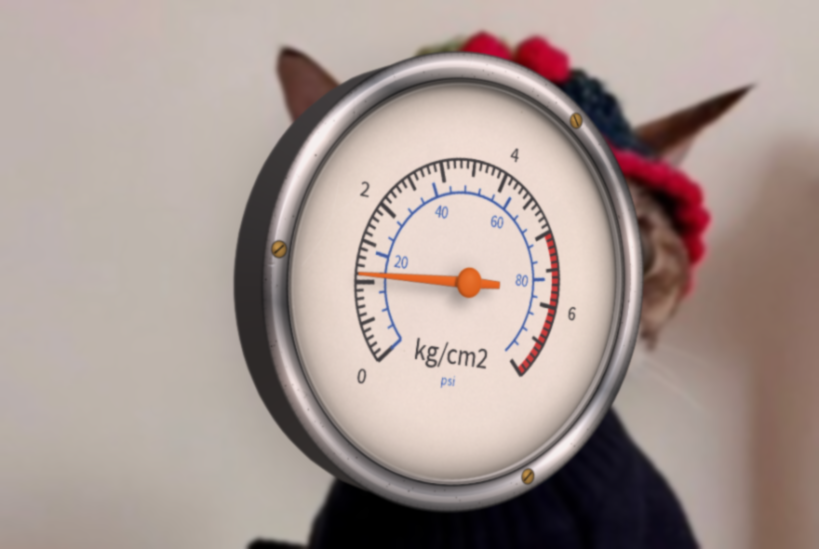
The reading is 1.1
